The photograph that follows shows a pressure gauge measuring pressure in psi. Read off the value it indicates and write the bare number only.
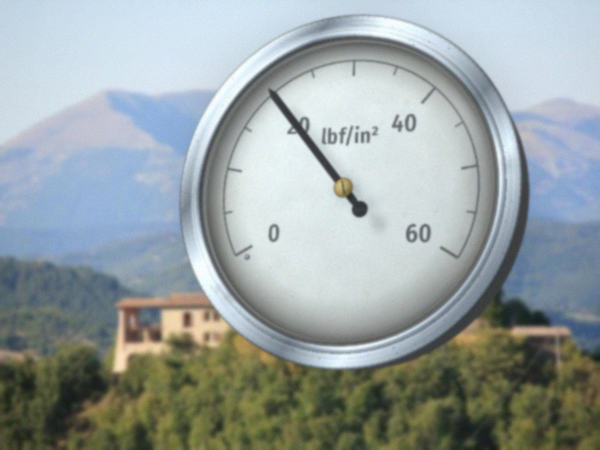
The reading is 20
